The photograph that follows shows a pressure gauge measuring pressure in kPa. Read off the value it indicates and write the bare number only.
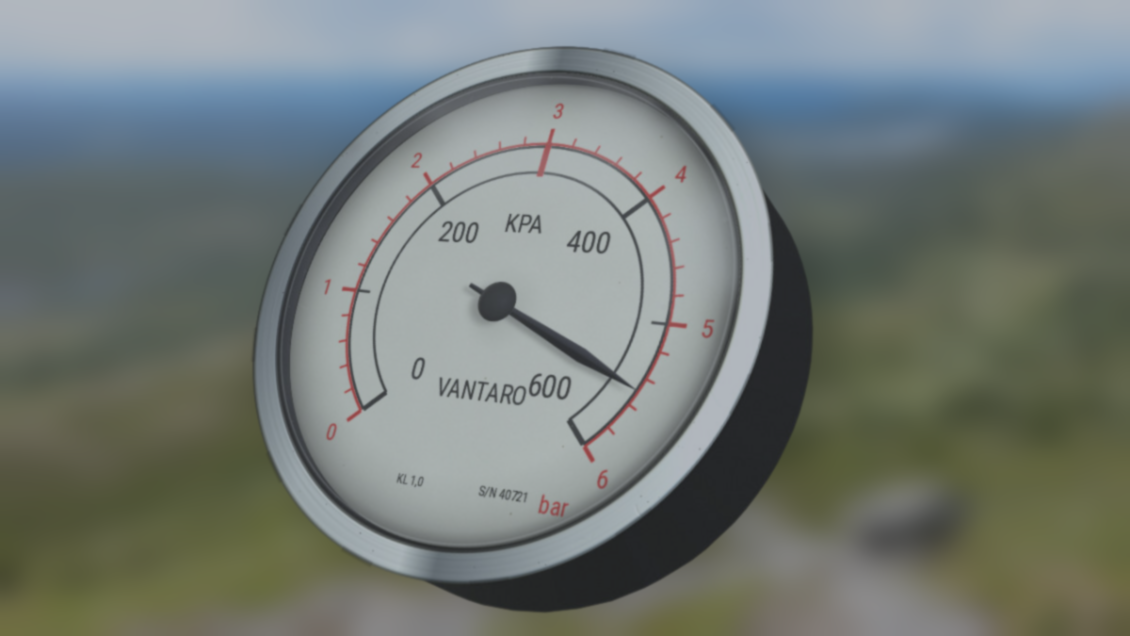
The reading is 550
